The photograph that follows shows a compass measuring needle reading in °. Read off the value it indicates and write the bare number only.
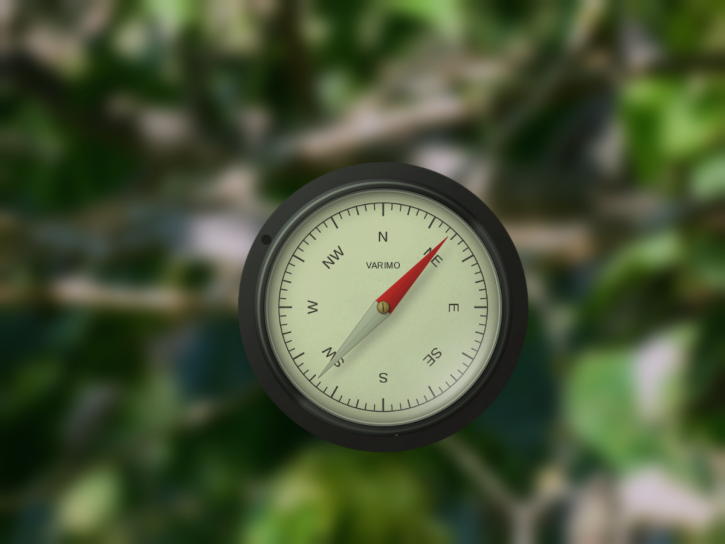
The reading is 42.5
